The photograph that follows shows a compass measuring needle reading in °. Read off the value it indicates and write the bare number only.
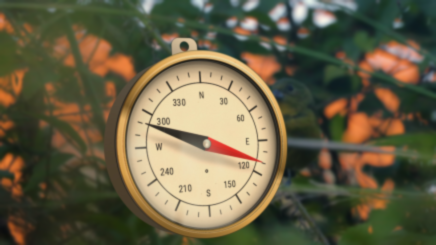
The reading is 110
